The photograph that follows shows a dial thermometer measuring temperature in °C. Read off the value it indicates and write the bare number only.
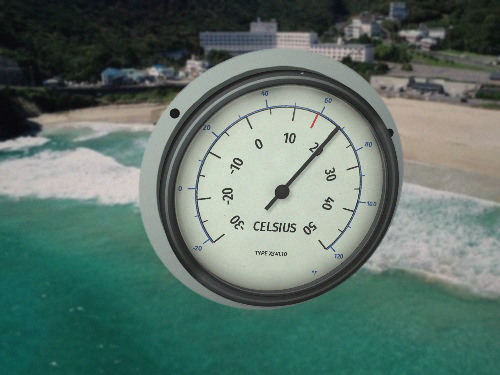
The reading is 20
